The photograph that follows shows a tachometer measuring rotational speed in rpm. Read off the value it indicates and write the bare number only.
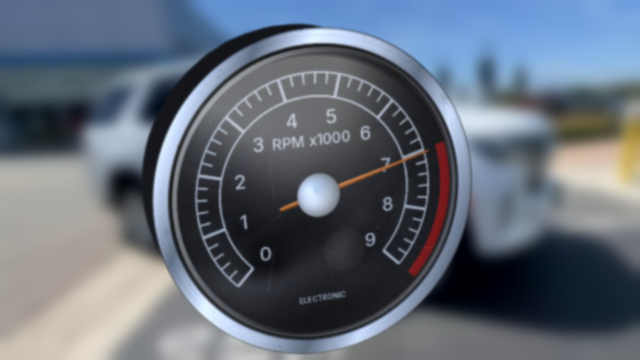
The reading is 7000
